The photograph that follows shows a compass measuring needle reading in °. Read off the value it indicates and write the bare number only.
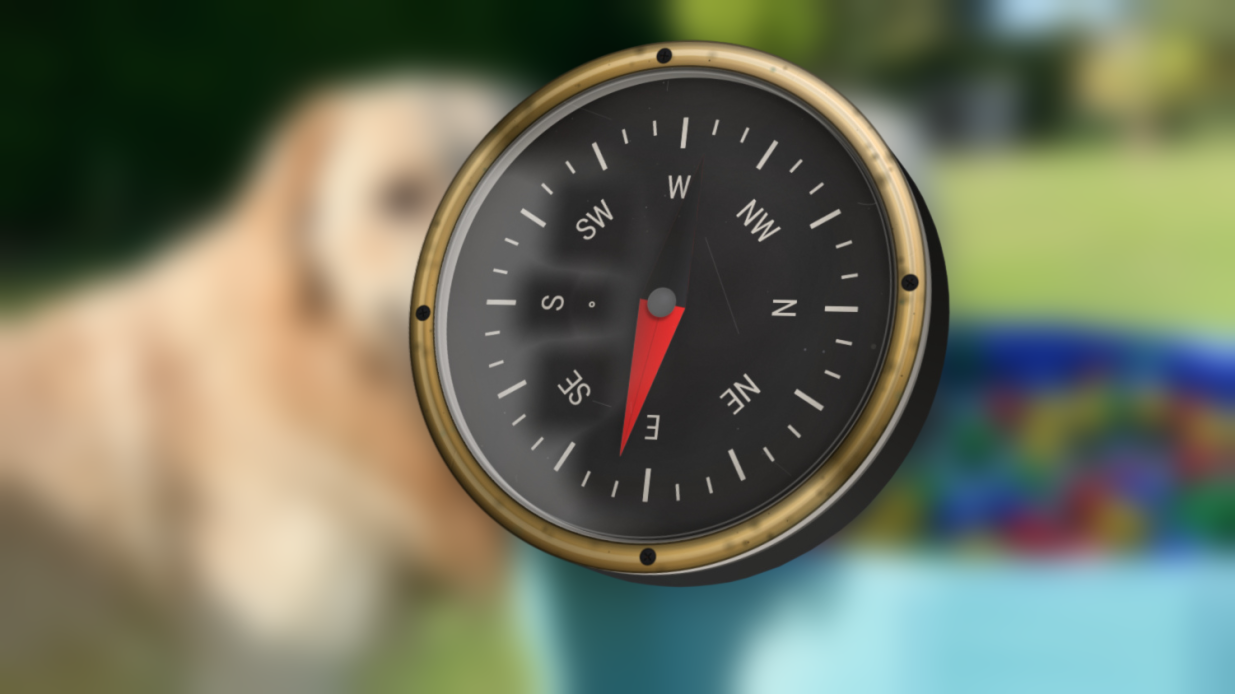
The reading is 100
